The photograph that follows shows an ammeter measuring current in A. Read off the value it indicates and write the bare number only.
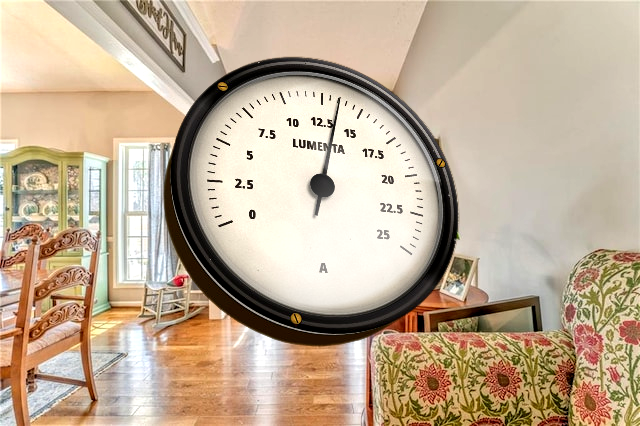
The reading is 13.5
